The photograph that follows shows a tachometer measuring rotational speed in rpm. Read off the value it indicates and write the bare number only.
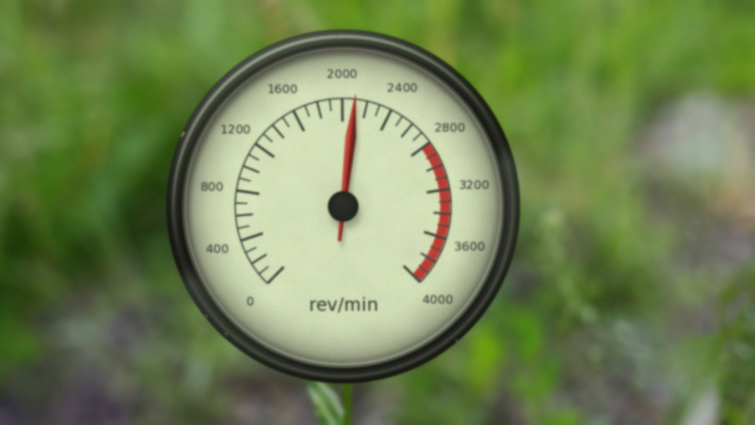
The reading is 2100
